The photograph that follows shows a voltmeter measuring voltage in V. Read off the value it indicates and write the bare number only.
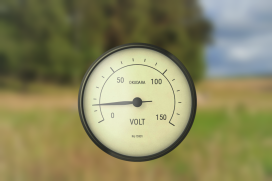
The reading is 15
